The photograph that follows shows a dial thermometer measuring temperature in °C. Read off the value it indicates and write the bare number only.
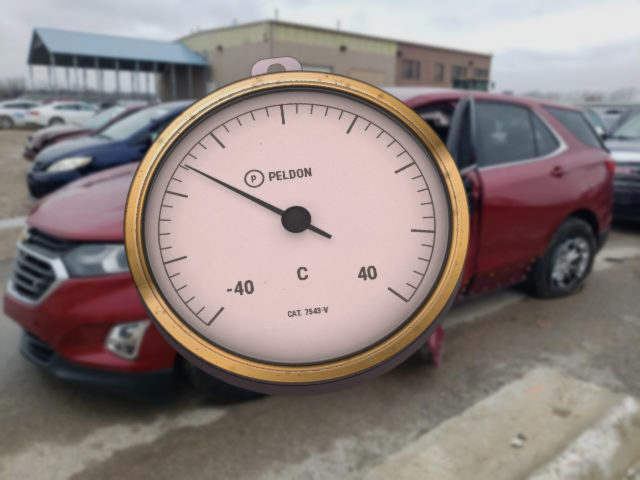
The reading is -16
